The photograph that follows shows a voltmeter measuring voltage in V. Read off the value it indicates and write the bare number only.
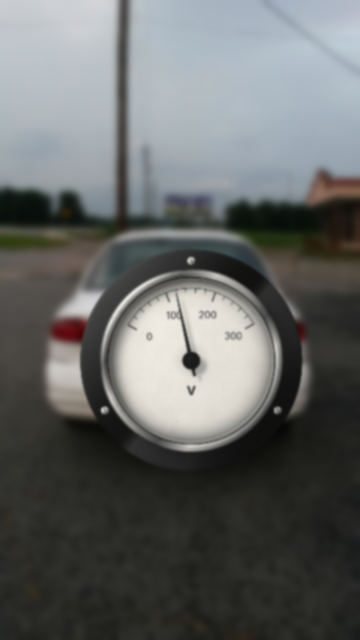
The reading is 120
